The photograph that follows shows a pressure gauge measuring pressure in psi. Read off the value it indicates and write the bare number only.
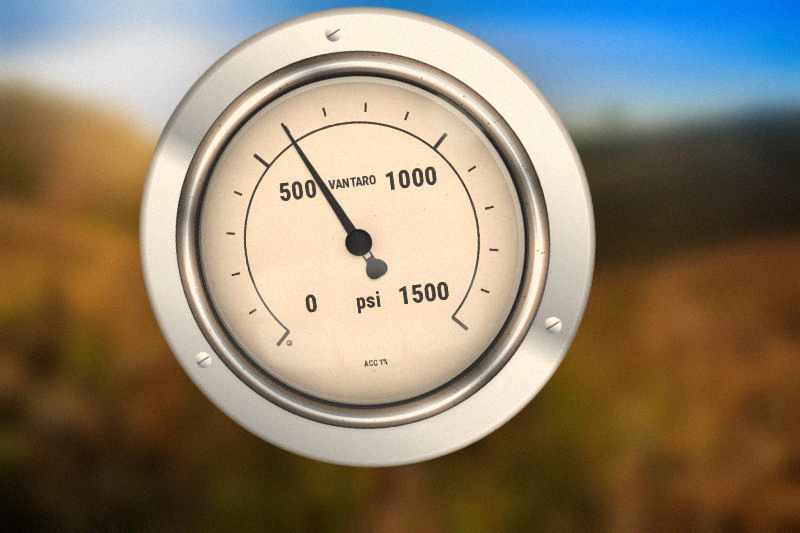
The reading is 600
